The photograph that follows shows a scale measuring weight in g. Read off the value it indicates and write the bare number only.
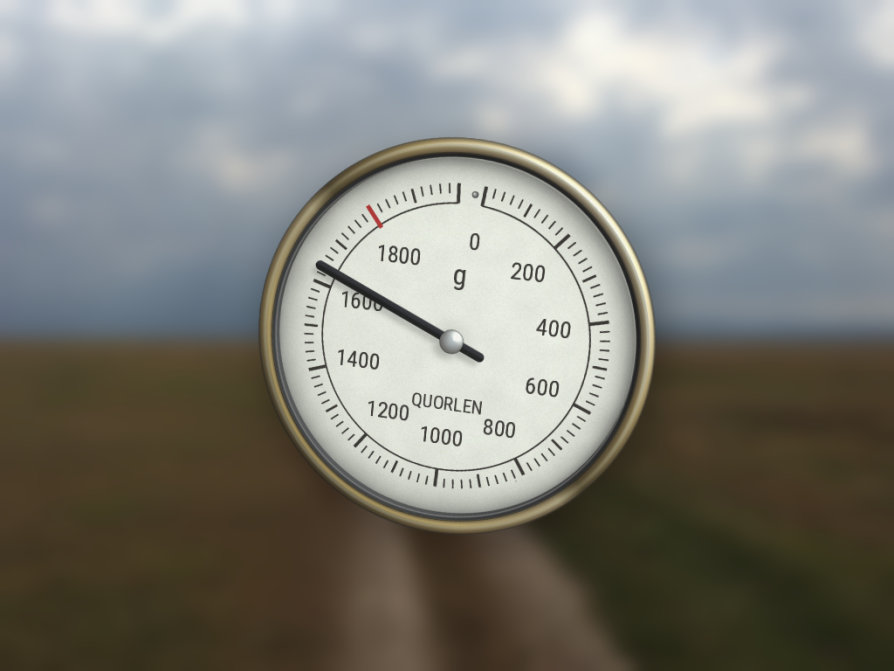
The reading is 1640
